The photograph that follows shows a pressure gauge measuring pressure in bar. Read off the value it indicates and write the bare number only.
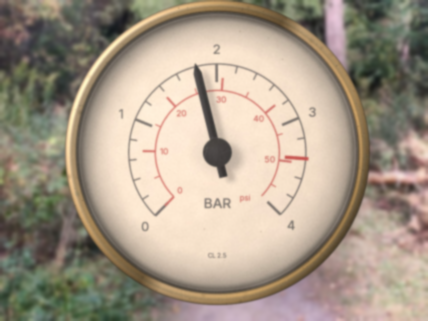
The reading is 1.8
